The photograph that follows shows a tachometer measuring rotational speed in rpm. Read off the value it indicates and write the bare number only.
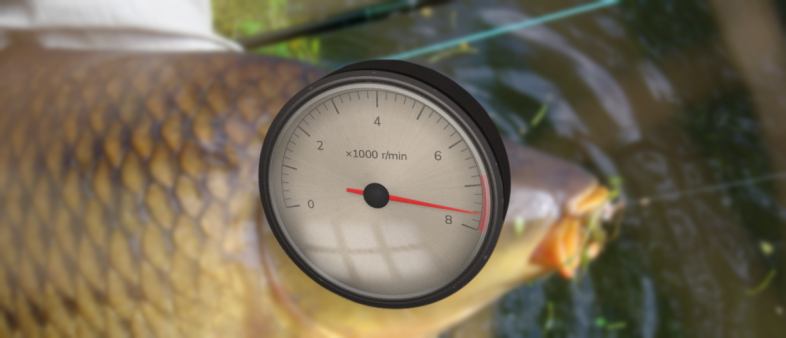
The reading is 7600
